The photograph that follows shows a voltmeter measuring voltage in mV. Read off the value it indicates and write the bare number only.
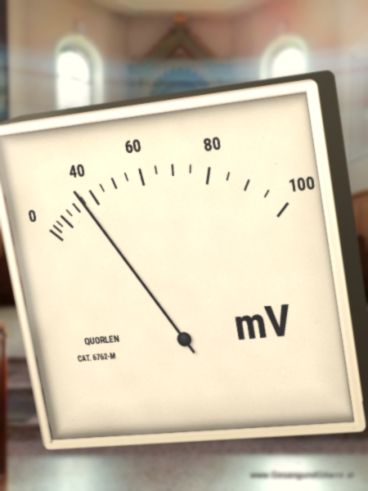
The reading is 35
